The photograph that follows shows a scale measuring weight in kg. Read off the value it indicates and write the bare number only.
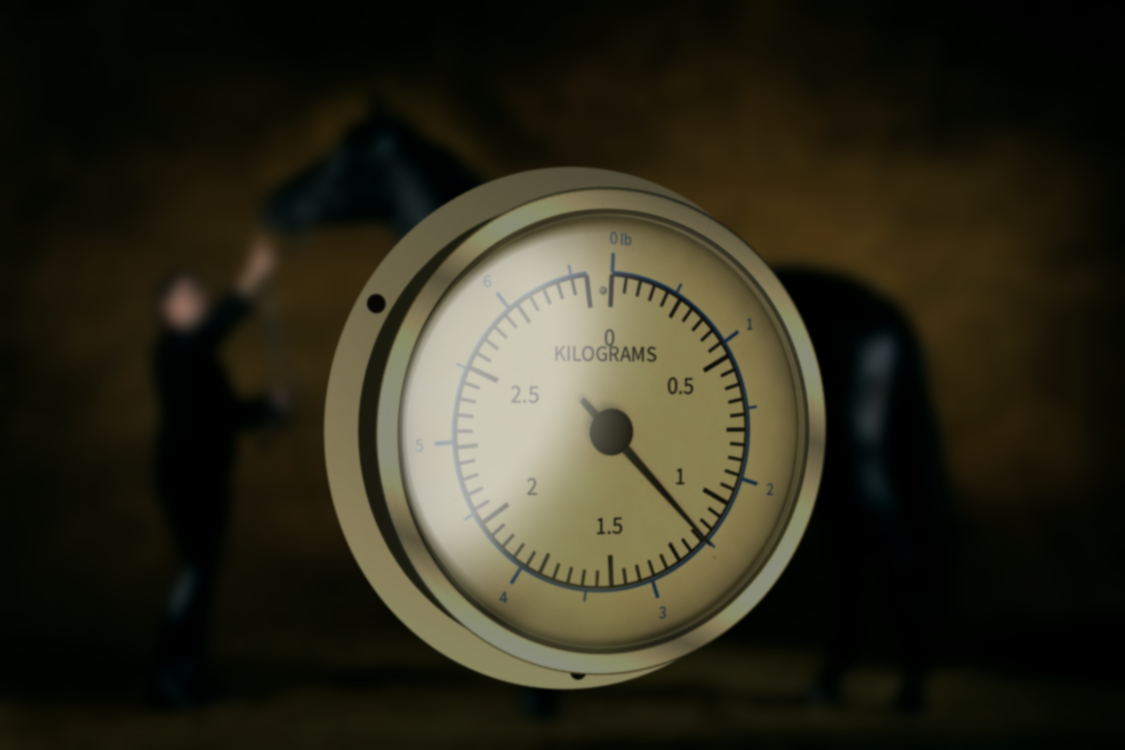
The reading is 1.15
